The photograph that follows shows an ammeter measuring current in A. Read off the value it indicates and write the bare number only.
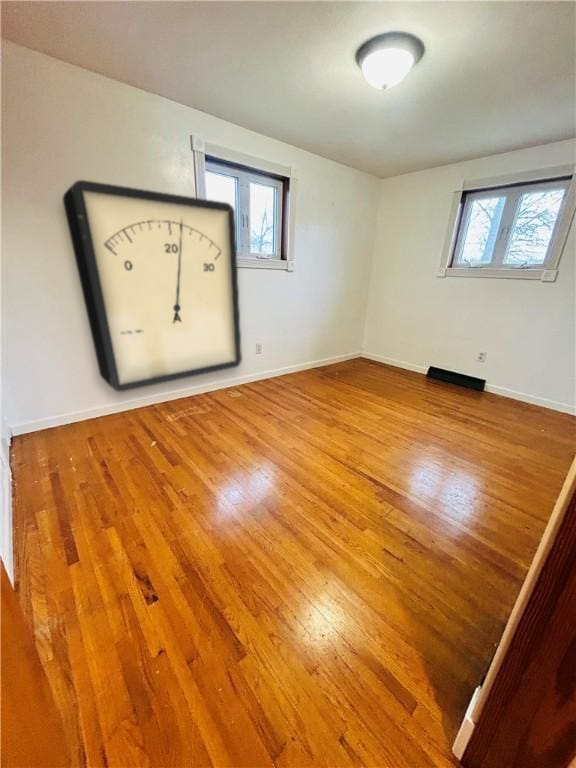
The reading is 22
